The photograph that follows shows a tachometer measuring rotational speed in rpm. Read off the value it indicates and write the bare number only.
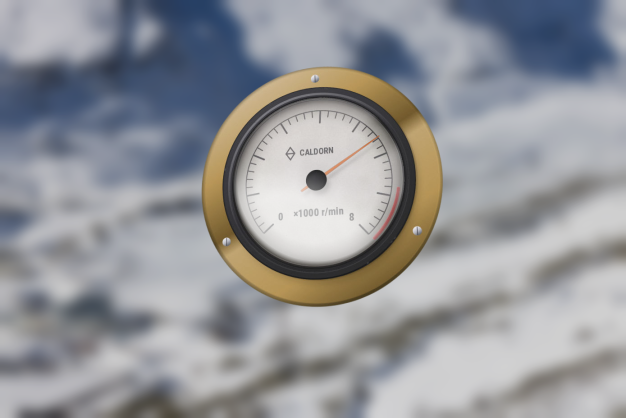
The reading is 5600
